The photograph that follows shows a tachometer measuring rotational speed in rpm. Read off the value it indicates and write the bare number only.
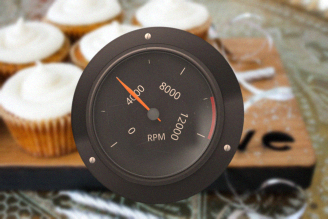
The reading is 4000
